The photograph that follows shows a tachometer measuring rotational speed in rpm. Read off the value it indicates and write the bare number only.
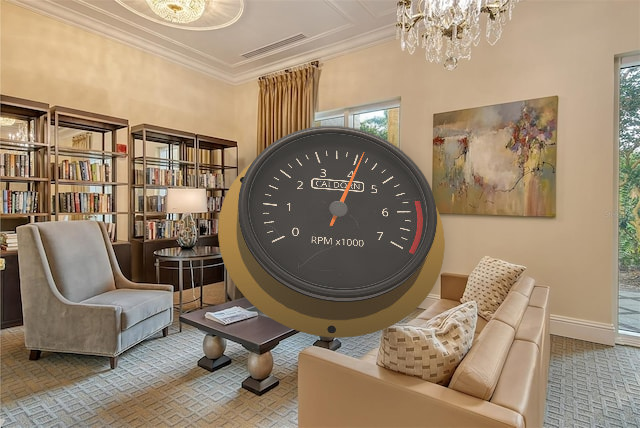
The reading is 4125
